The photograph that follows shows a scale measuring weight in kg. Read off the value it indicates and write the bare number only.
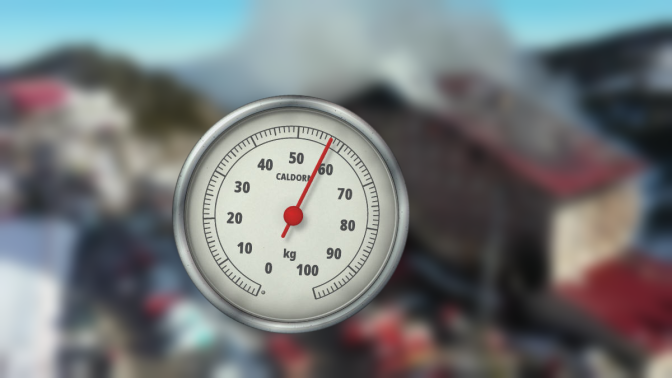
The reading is 57
